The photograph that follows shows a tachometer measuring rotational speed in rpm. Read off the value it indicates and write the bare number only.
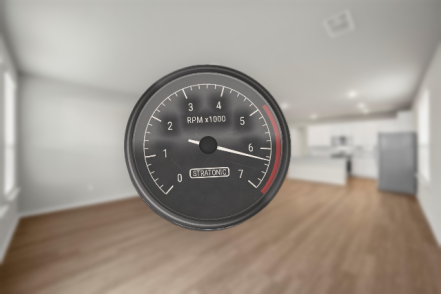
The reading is 6300
